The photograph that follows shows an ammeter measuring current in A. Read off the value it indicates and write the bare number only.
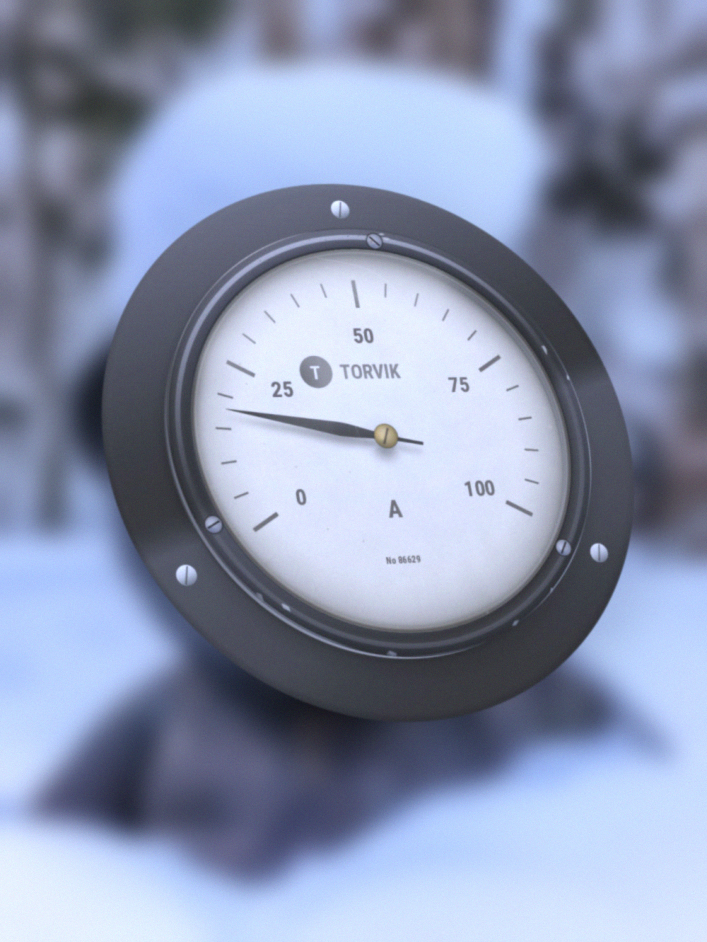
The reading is 17.5
